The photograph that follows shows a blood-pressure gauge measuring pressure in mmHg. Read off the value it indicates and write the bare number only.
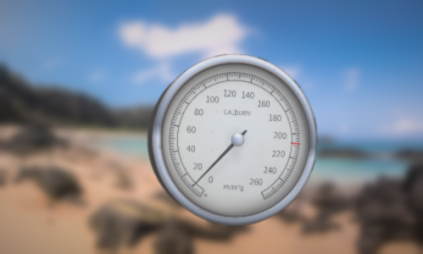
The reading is 10
